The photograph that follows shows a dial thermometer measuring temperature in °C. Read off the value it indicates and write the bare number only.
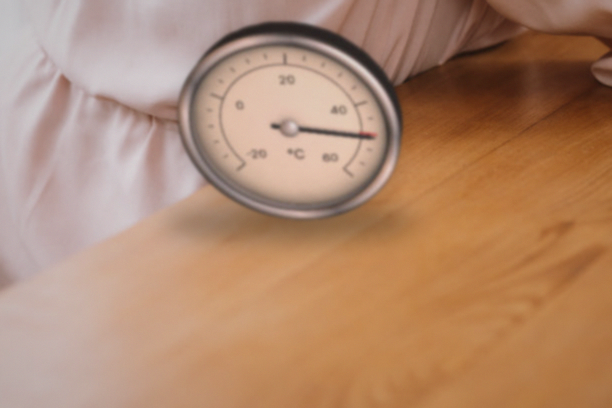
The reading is 48
